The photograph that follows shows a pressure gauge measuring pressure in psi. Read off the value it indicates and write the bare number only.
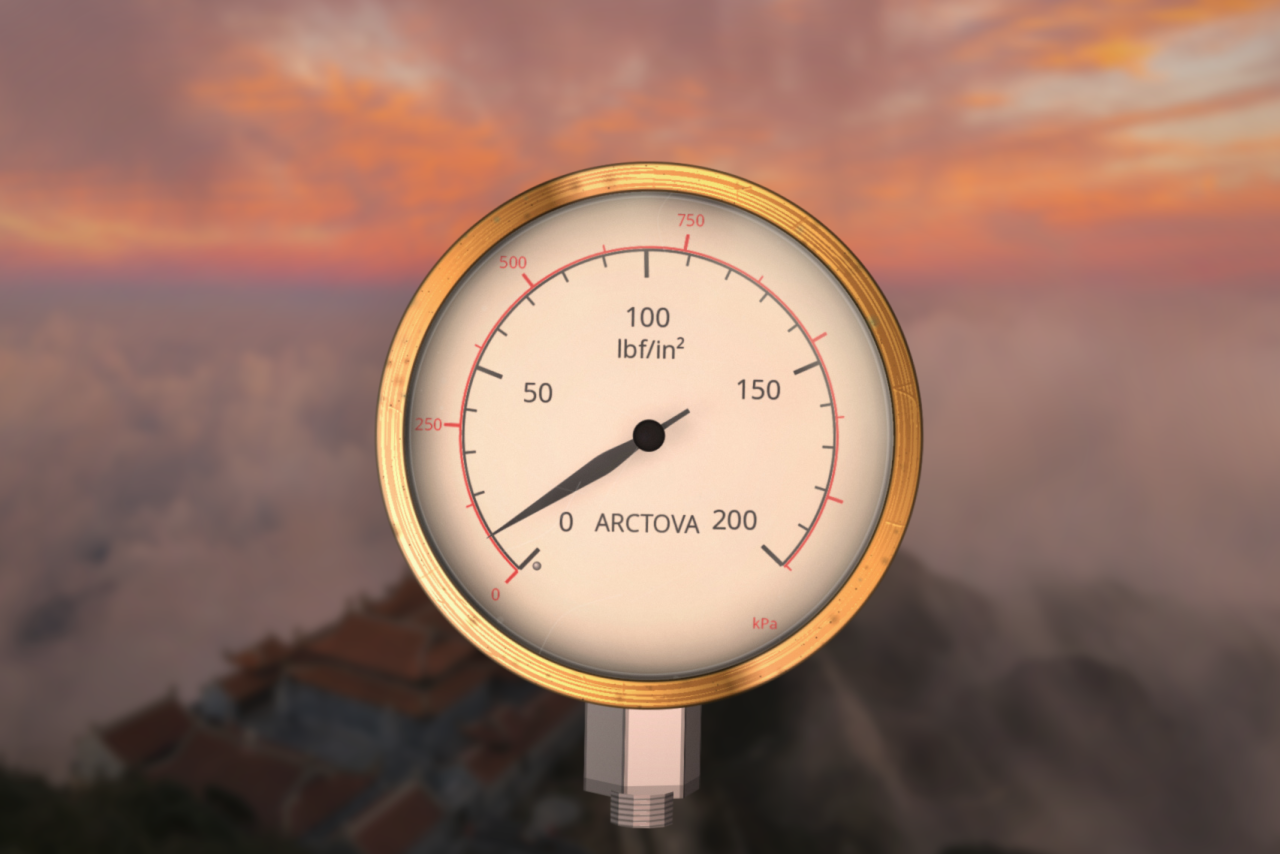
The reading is 10
